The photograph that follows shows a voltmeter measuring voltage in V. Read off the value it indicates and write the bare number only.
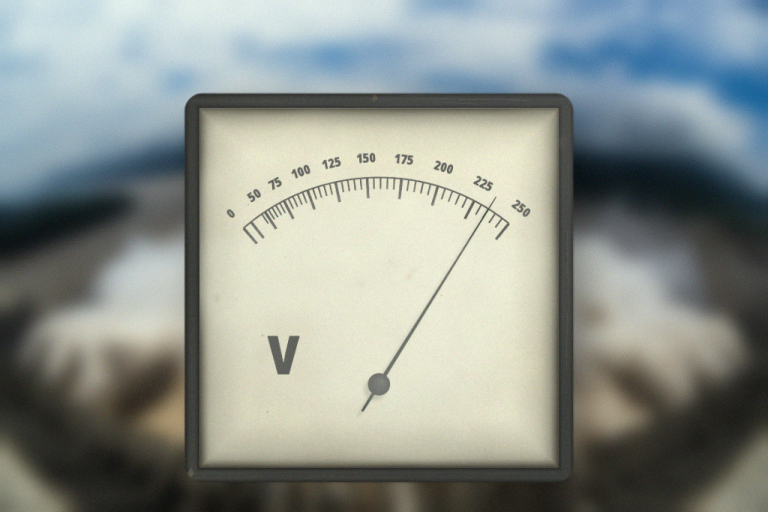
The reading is 235
